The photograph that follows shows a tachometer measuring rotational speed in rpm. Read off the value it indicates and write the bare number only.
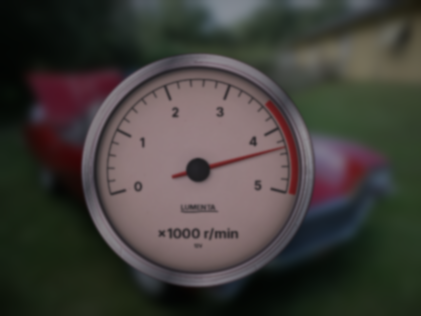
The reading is 4300
